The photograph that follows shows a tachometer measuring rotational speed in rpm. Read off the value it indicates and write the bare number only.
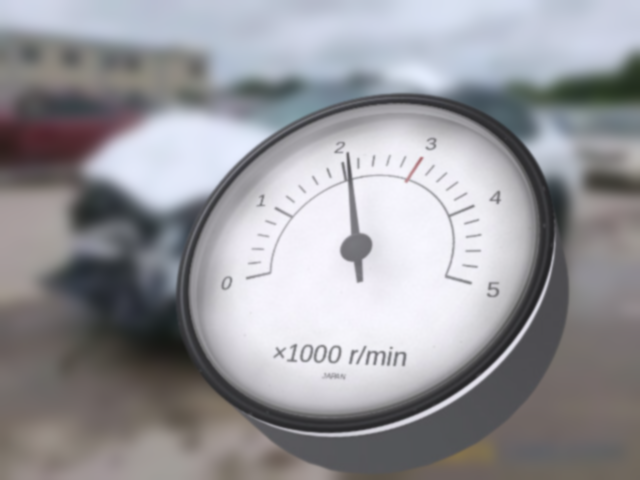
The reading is 2100
